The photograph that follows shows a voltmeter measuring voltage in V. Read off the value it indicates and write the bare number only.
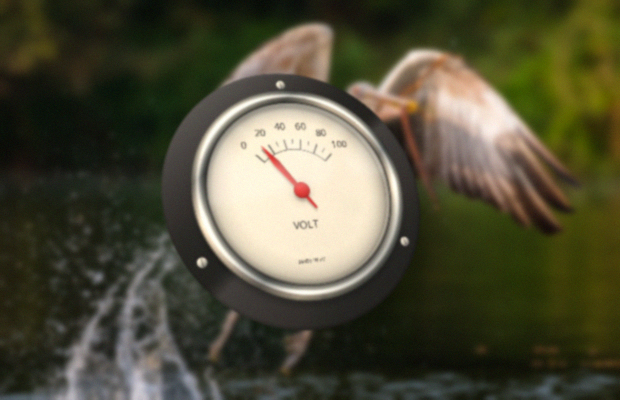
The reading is 10
